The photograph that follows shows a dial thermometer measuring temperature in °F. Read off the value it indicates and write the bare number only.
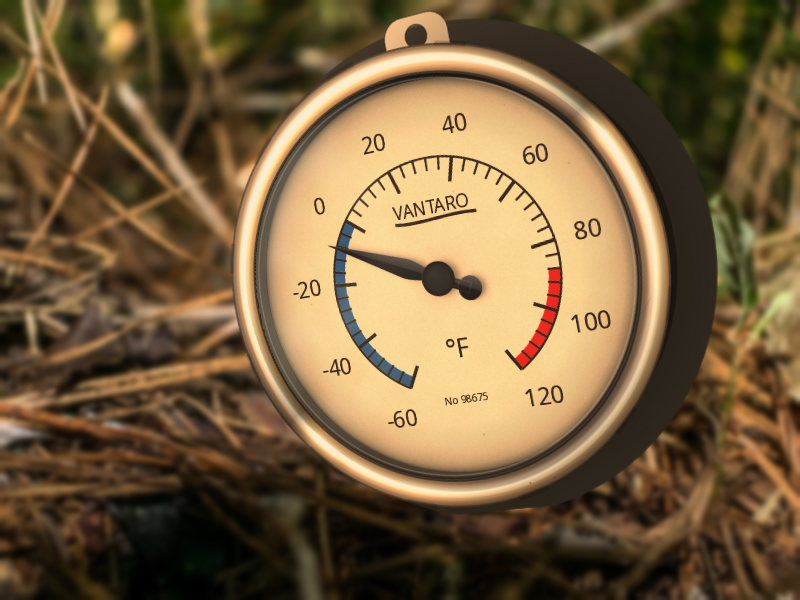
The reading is -8
